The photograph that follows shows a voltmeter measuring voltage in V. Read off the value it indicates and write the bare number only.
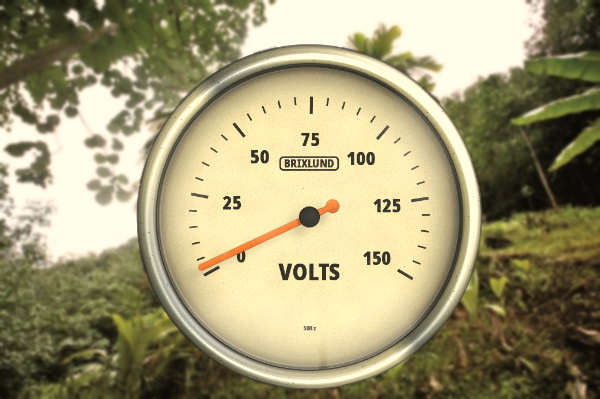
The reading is 2.5
